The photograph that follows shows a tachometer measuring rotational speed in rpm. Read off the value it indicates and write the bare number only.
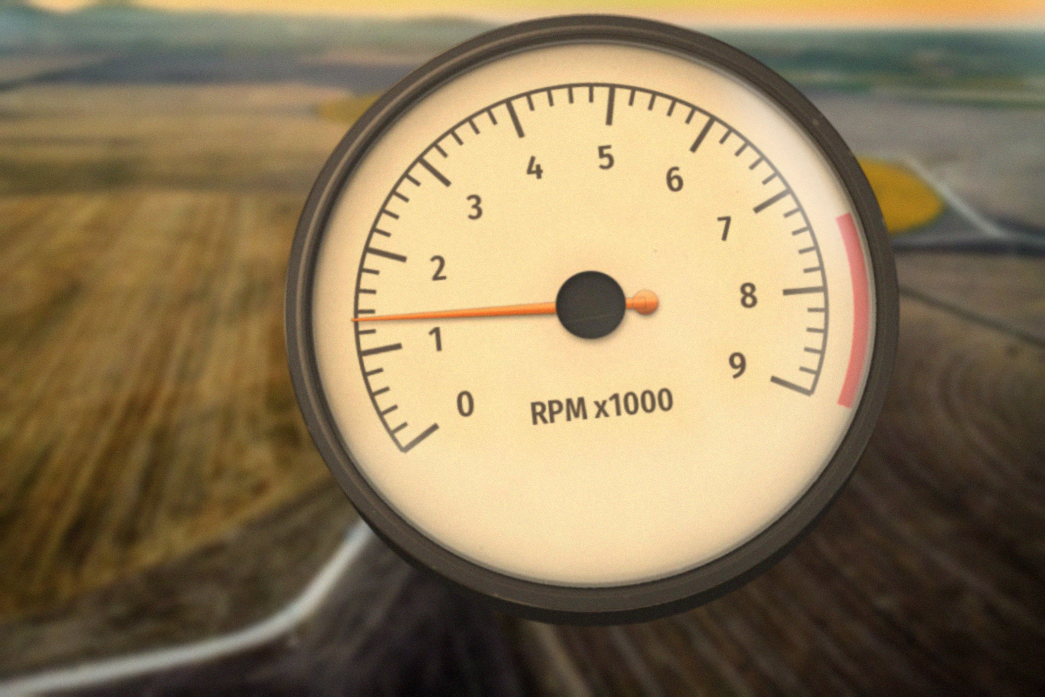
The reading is 1300
